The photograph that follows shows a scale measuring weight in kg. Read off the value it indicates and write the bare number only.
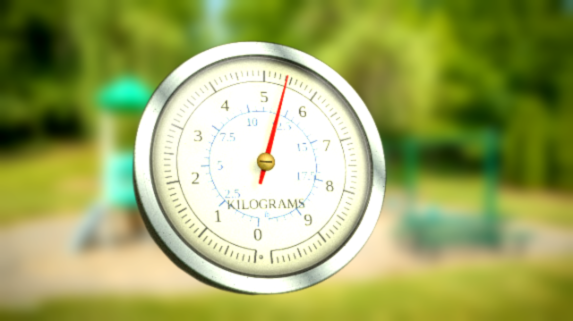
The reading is 5.4
